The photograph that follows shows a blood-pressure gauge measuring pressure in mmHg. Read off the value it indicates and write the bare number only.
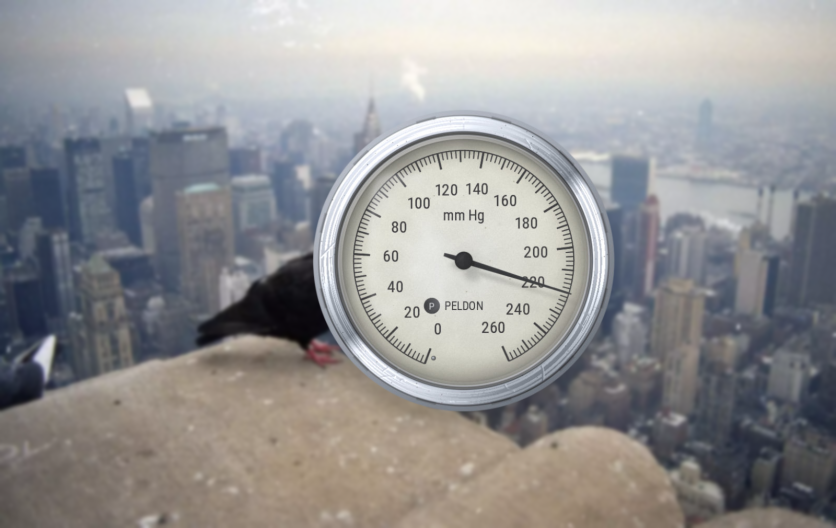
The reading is 220
